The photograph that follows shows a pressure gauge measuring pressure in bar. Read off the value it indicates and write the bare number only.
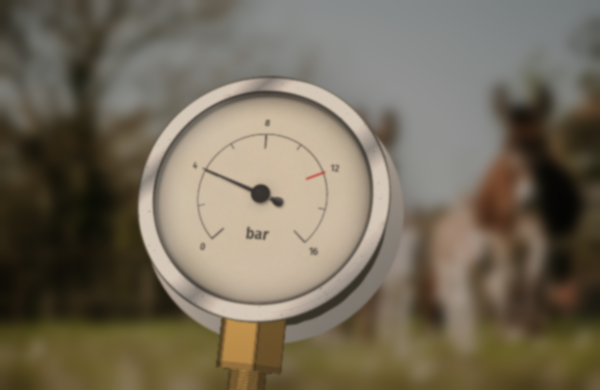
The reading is 4
